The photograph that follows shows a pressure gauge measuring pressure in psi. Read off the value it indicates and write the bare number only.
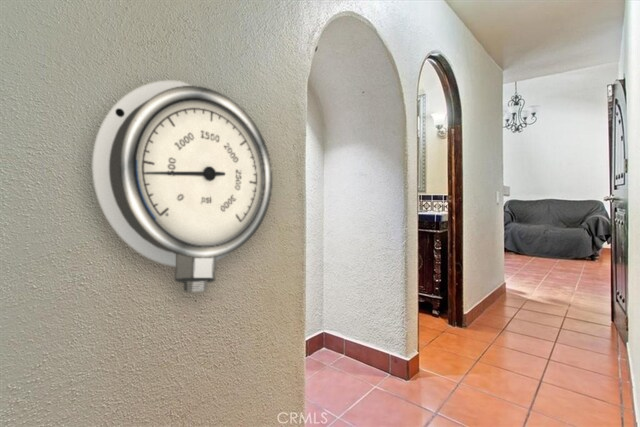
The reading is 400
